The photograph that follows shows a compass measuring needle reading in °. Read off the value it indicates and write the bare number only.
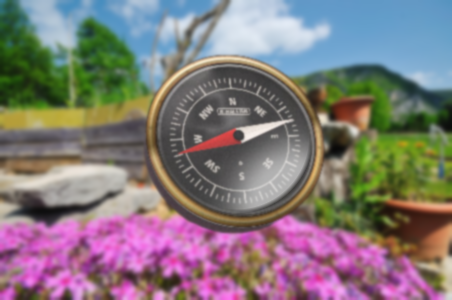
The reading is 255
